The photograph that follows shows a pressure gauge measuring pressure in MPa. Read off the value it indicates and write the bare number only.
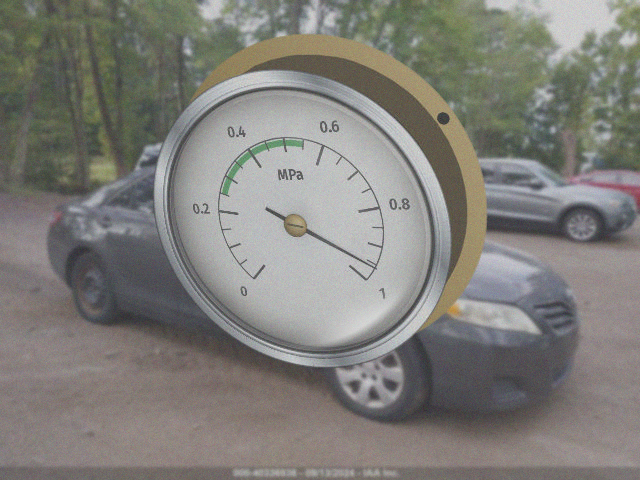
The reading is 0.95
